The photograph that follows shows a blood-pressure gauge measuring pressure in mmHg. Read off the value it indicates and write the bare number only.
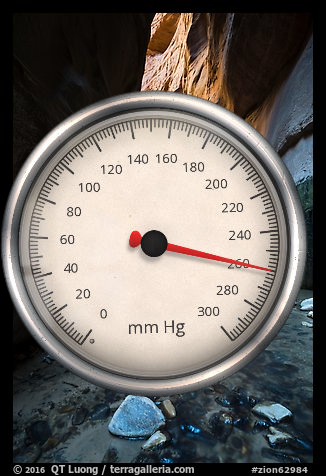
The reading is 260
